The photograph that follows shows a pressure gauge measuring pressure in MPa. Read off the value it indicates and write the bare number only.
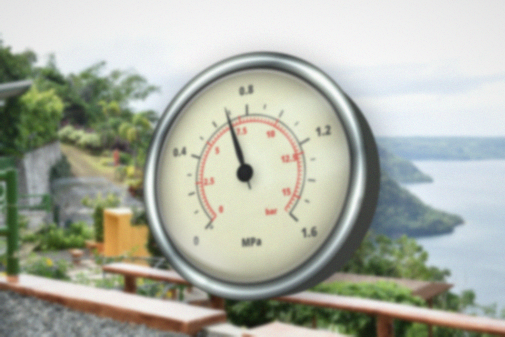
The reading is 0.7
